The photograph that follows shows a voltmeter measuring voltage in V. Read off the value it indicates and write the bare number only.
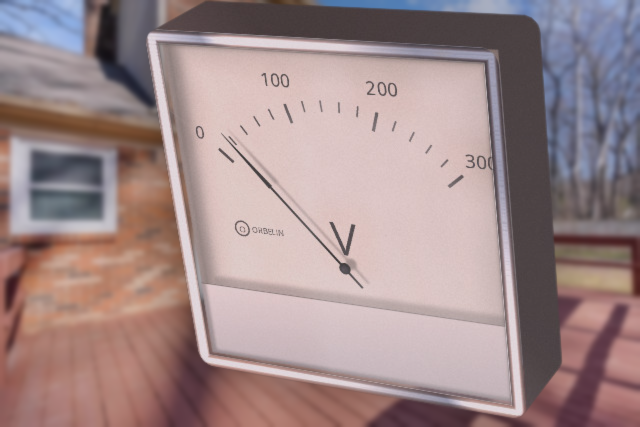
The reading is 20
